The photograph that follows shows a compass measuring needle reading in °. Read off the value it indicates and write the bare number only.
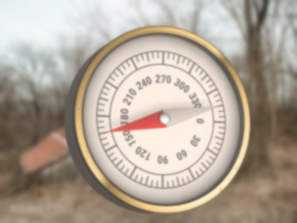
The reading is 165
